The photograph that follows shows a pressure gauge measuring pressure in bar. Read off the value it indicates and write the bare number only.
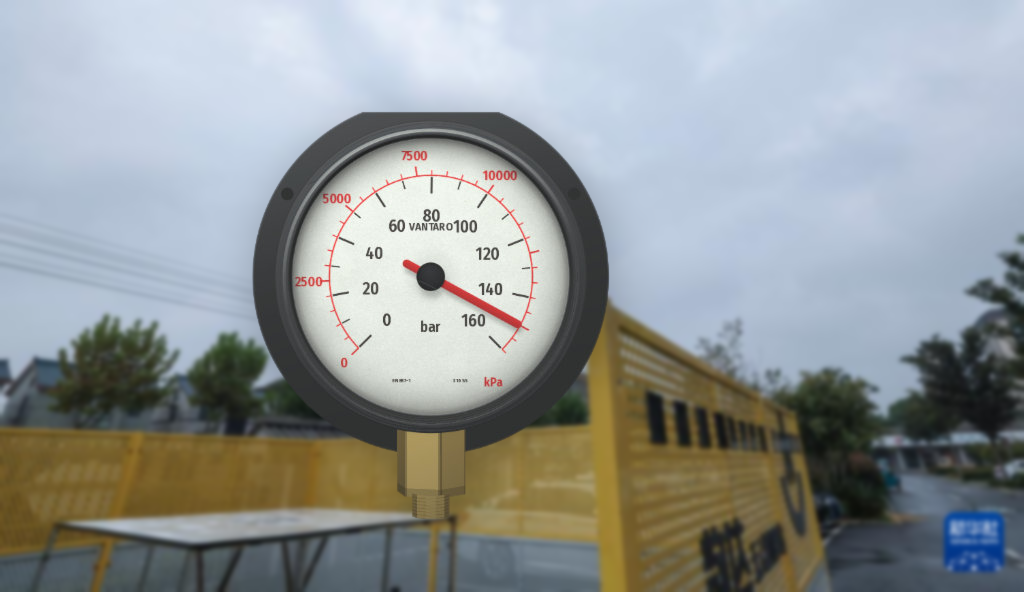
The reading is 150
